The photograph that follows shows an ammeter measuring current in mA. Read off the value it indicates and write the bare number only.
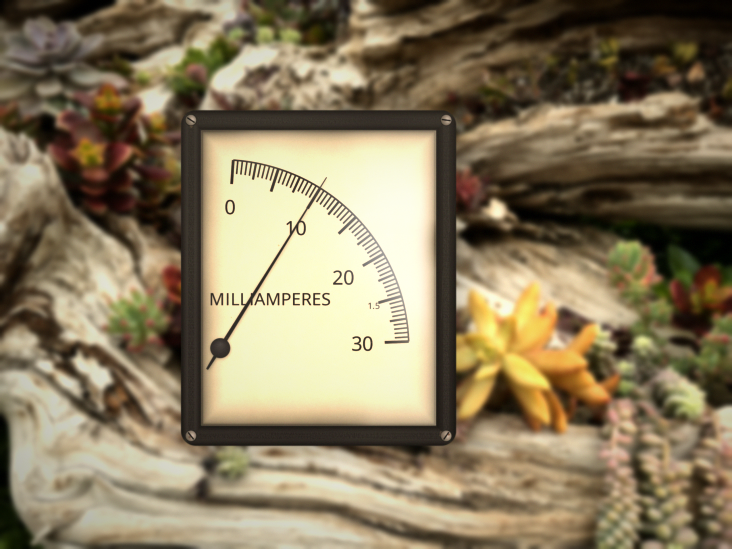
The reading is 10
